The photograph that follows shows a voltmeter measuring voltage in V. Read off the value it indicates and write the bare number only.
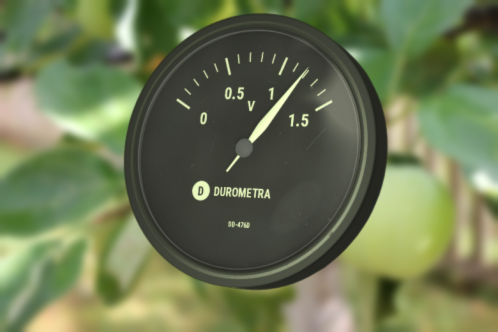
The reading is 1.2
